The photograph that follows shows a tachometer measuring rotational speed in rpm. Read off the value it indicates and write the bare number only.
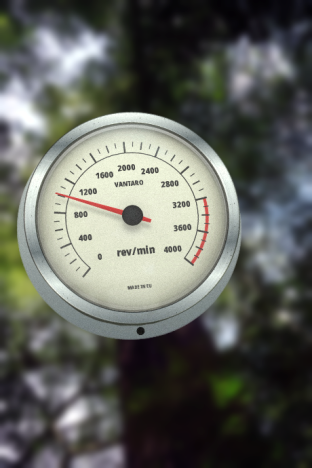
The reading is 1000
